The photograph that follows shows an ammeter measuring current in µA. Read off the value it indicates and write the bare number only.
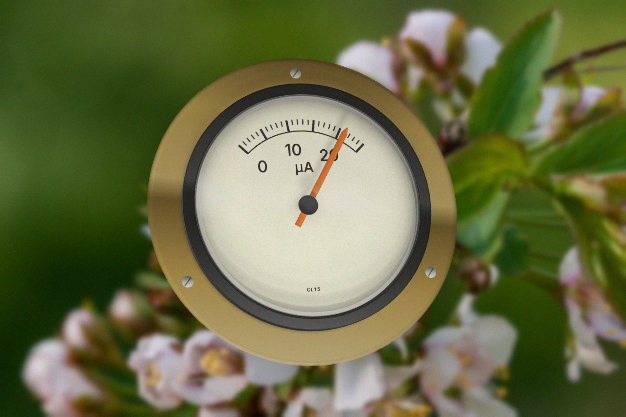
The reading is 21
